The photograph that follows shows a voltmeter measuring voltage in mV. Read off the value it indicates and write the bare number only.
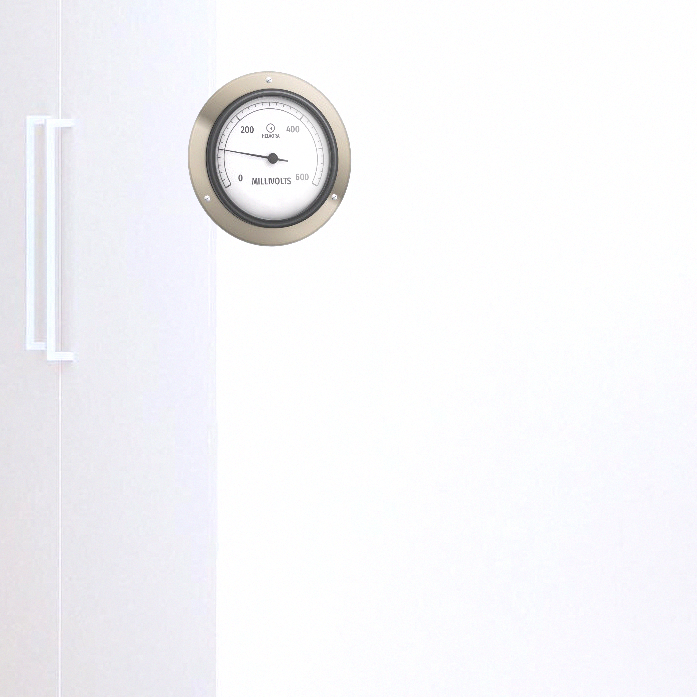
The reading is 100
